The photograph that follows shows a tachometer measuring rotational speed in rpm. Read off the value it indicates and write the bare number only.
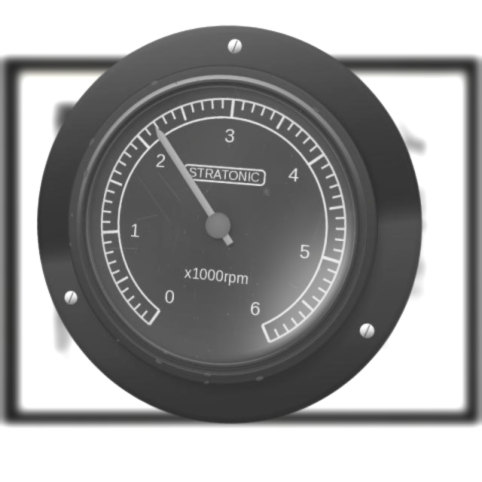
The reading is 2200
